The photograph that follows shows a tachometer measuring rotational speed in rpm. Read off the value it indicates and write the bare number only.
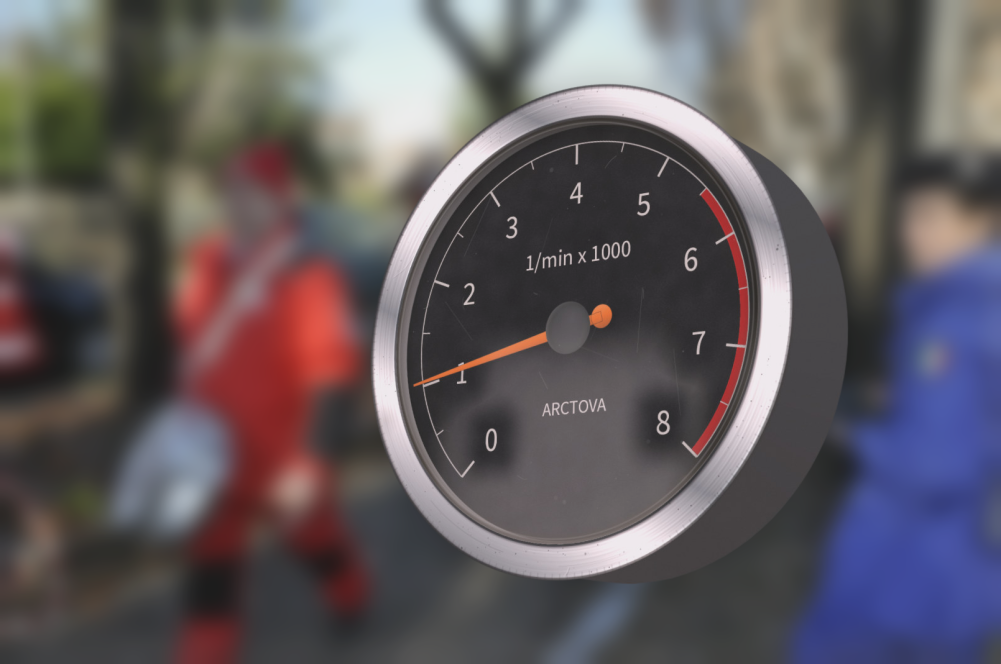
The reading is 1000
